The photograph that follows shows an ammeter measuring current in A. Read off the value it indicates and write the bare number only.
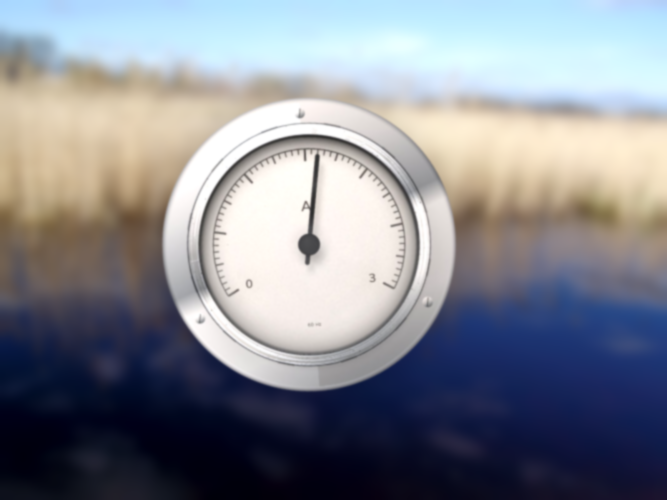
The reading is 1.6
